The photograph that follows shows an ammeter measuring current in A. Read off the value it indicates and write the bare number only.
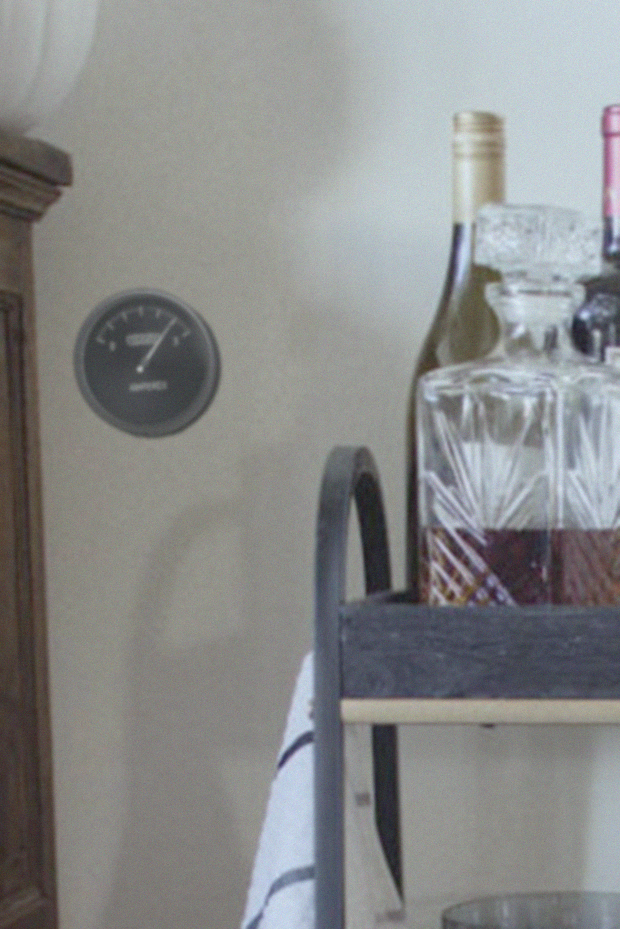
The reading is 2.5
